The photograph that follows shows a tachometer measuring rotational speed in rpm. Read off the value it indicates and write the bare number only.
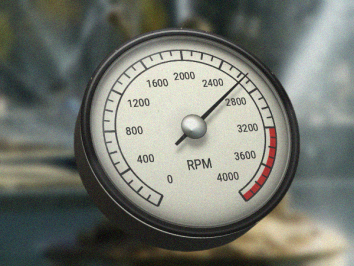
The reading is 2650
